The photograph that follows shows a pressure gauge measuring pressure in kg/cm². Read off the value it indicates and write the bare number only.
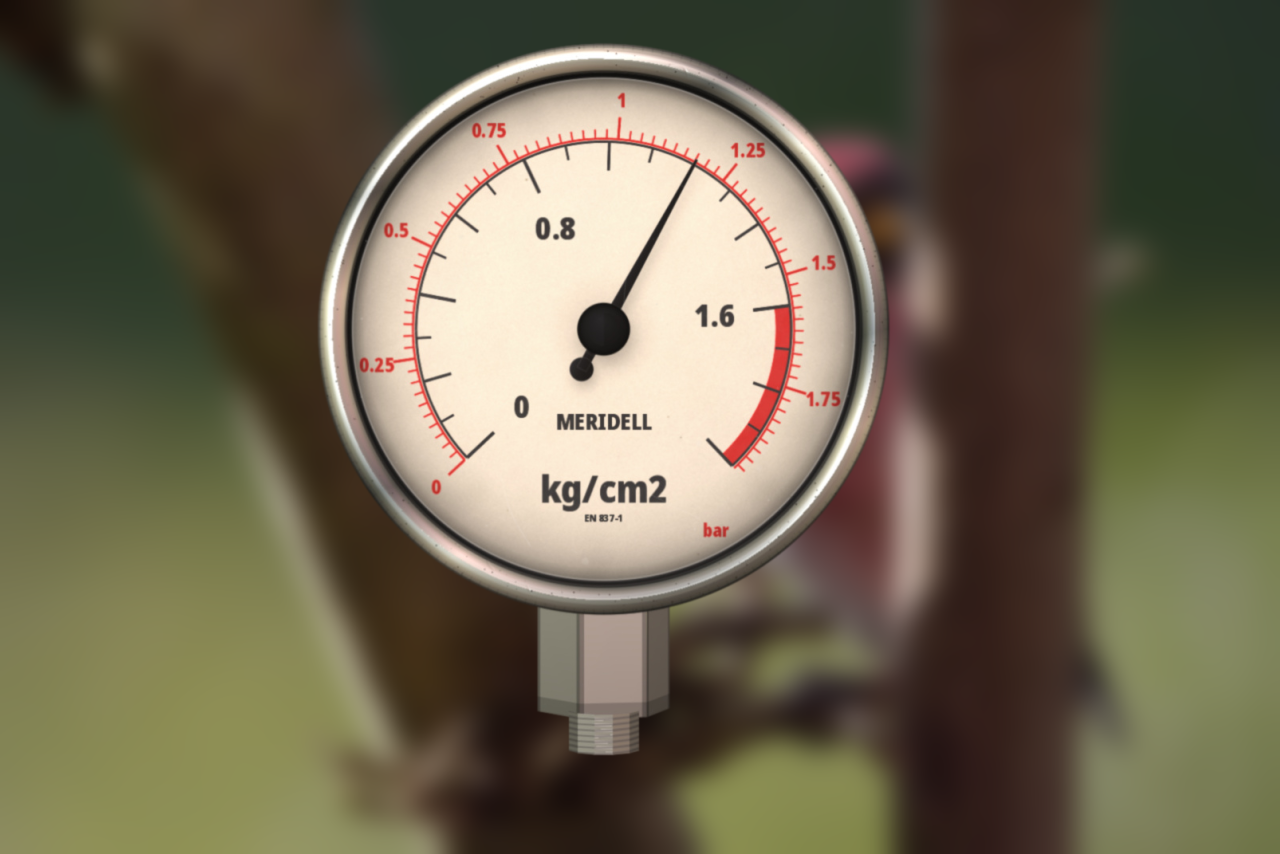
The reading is 1.2
